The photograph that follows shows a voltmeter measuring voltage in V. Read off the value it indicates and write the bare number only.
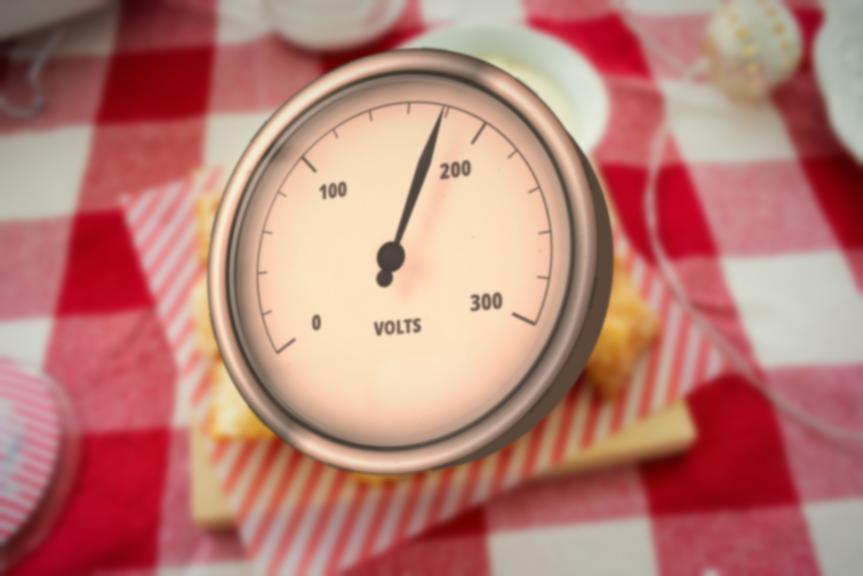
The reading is 180
